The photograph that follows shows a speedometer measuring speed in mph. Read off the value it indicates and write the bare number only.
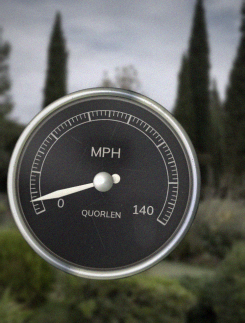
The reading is 6
